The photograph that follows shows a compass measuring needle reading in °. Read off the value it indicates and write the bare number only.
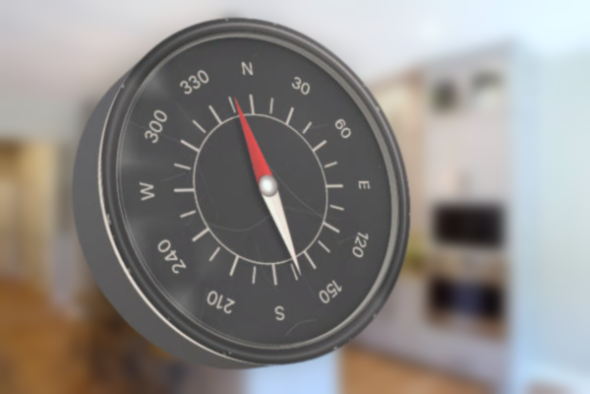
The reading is 345
